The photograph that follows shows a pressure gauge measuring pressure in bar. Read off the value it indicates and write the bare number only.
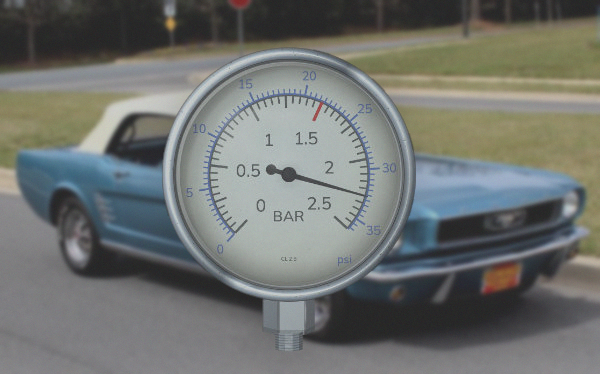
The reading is 2.25
